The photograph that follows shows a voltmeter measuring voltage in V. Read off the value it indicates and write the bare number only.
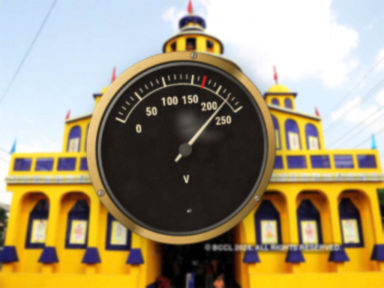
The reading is 220
